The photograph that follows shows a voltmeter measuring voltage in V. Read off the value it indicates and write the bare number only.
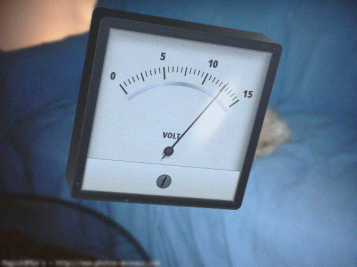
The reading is 12.5
